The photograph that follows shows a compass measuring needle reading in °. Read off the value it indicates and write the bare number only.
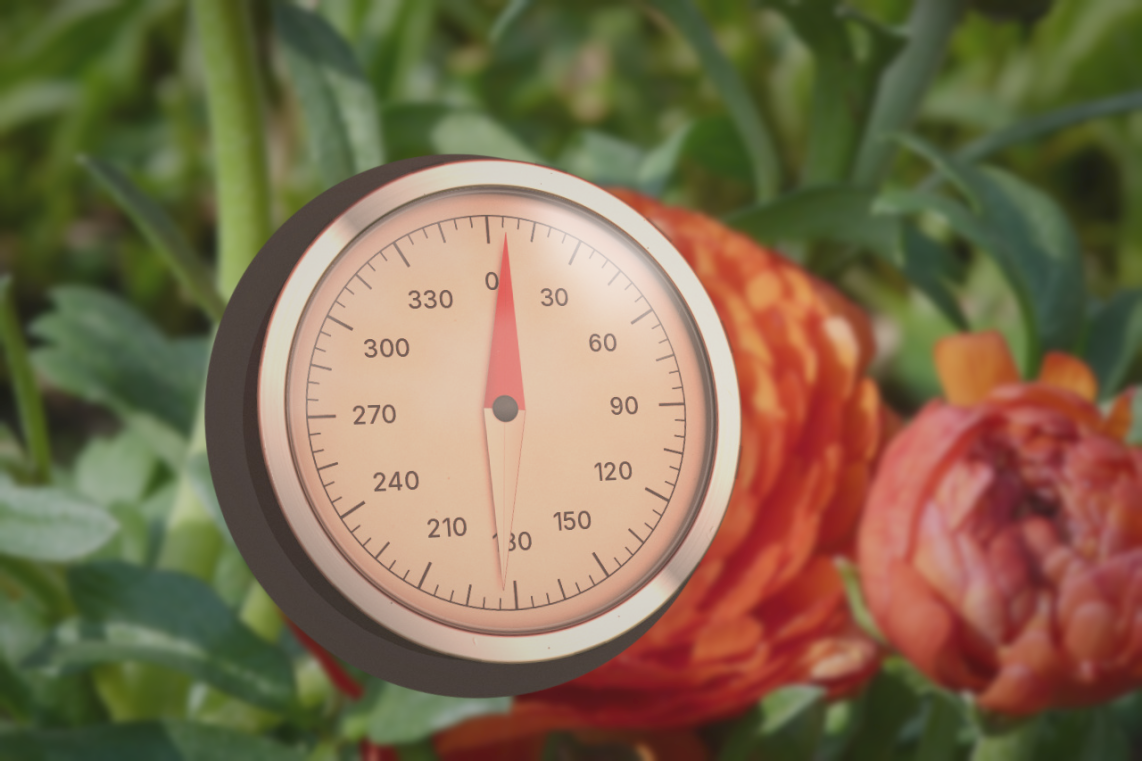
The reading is 5
